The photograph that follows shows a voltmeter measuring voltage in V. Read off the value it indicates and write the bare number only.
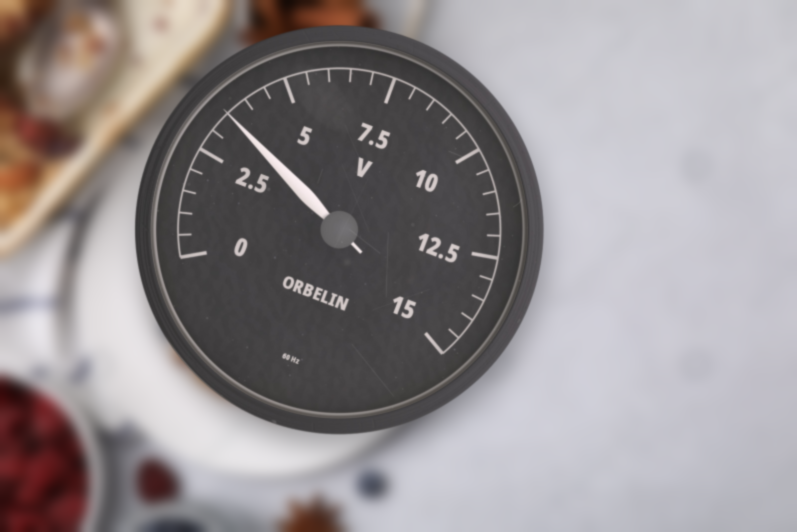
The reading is 3.5
